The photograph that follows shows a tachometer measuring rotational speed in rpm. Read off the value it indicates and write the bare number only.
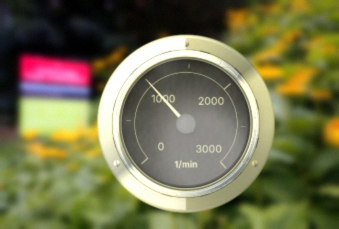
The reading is 1000
